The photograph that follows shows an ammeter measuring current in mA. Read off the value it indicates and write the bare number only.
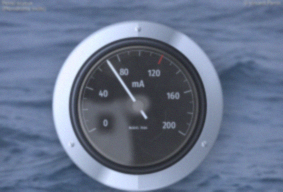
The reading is 70
